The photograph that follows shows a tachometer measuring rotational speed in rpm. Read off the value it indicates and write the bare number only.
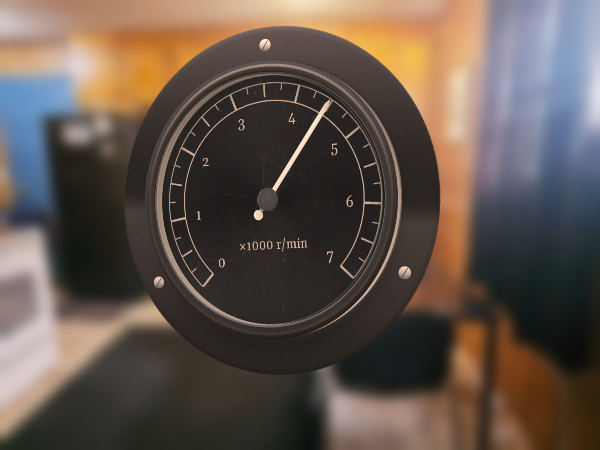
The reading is 4500
